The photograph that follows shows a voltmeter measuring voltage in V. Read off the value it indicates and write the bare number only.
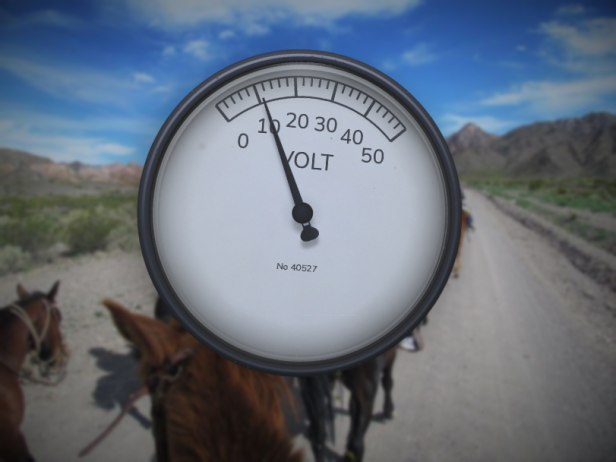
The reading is 11
